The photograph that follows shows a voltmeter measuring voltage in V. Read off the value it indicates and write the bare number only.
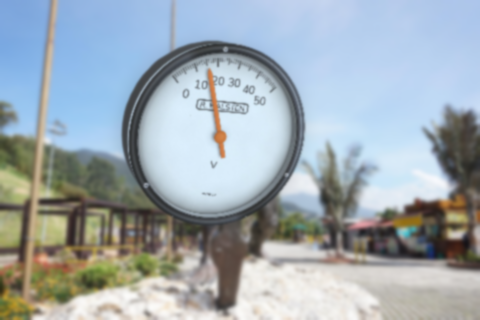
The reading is 15
